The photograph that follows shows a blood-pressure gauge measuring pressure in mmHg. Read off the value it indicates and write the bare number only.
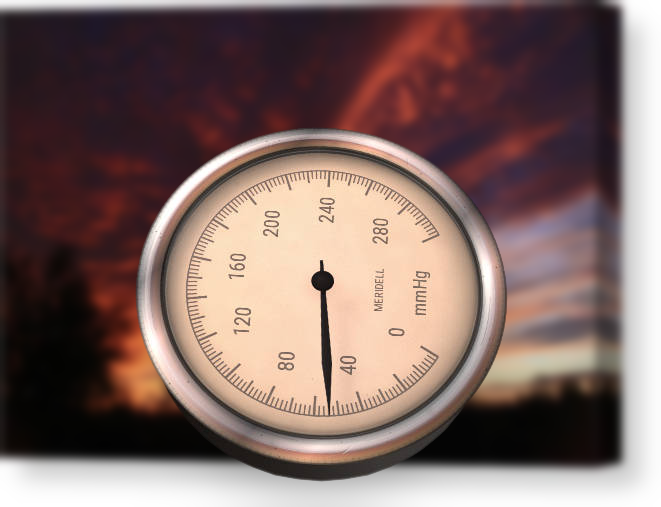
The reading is 54
